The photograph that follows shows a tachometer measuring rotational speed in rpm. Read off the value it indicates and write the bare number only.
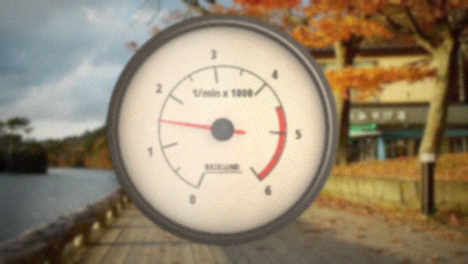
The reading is 1500
